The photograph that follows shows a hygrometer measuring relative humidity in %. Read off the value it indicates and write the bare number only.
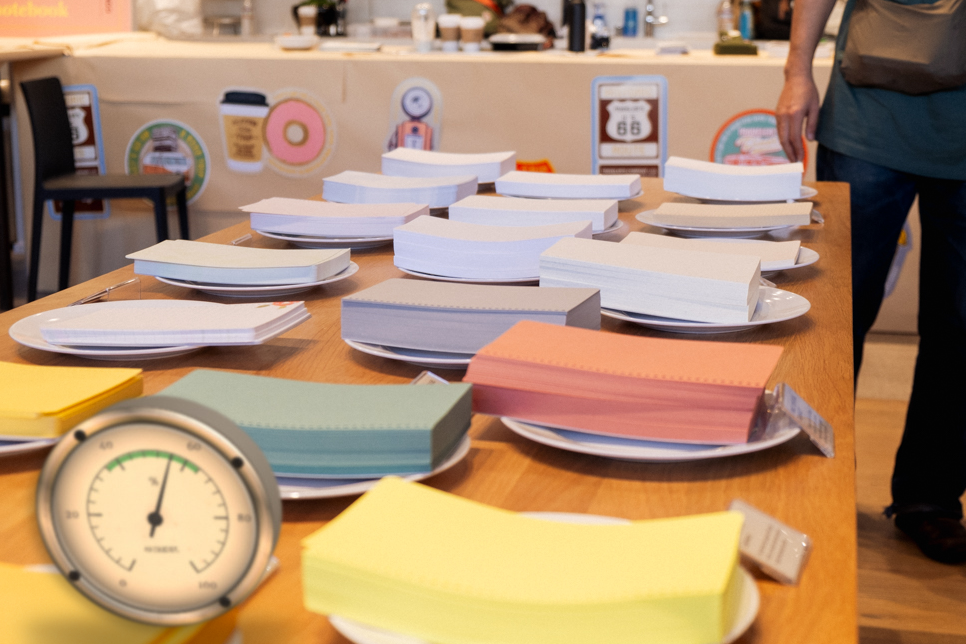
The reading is 56
